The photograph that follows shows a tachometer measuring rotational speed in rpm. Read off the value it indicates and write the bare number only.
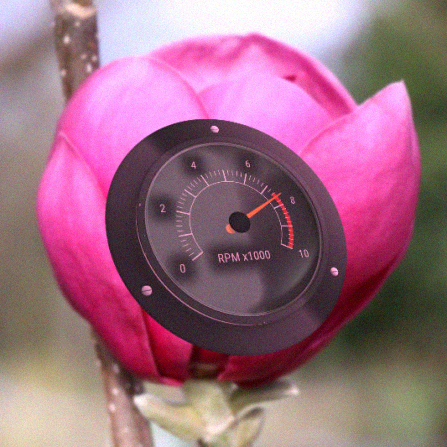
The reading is 7600
